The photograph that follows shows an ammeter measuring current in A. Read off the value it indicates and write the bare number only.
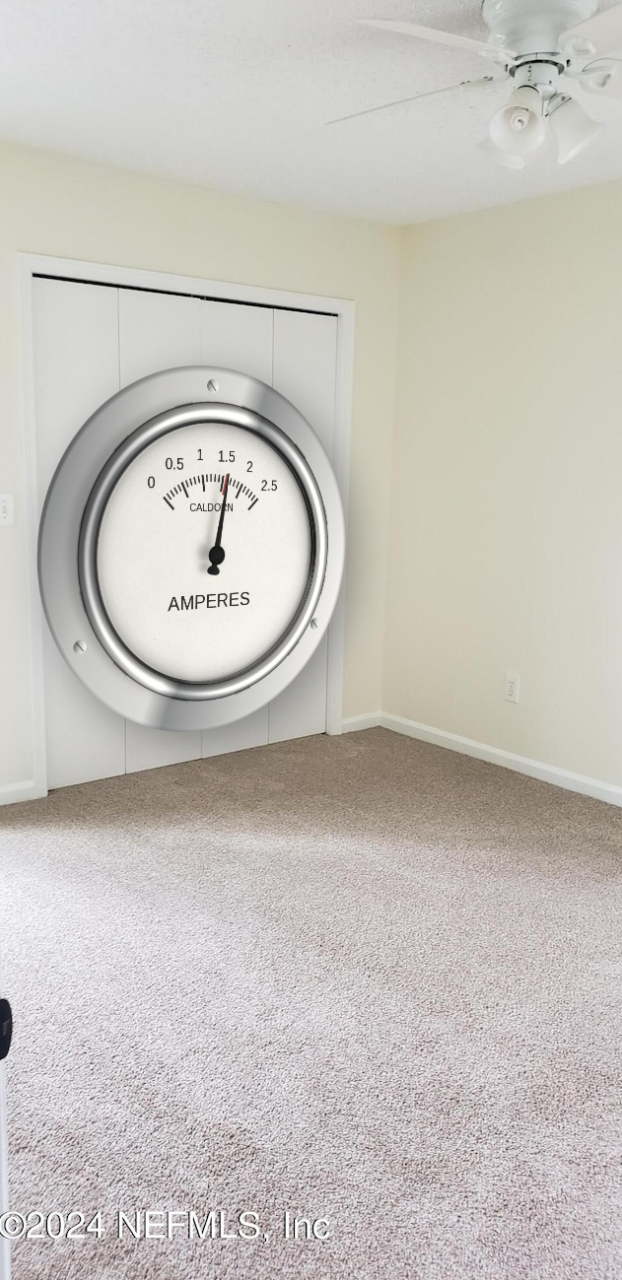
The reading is 1.5
